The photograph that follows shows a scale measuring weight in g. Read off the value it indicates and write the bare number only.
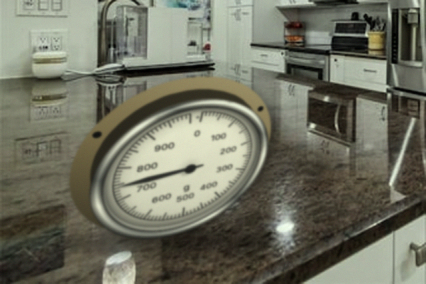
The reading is 750
